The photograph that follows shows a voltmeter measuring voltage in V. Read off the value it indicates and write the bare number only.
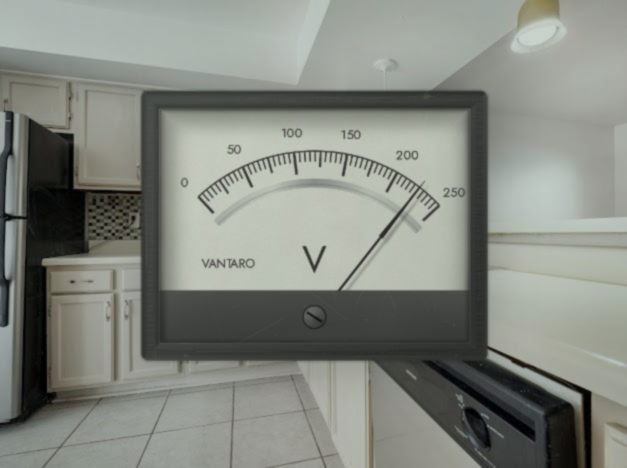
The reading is 225
